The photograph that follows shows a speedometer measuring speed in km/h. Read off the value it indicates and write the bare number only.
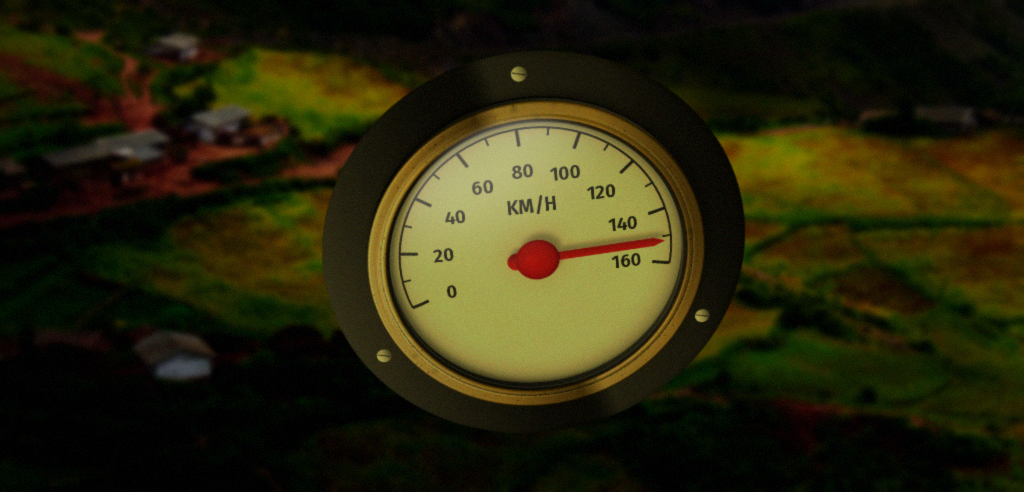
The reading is 150
